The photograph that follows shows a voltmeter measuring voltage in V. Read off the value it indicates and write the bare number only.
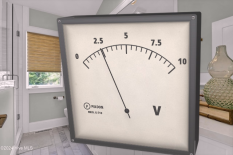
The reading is 2.5
